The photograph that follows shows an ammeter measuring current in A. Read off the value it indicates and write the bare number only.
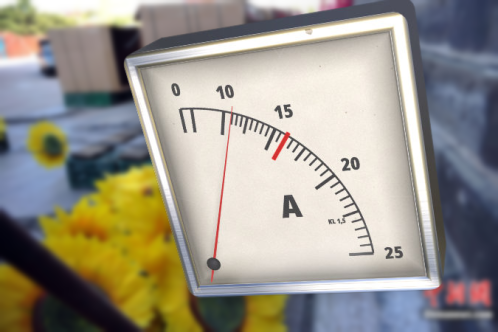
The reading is 11
